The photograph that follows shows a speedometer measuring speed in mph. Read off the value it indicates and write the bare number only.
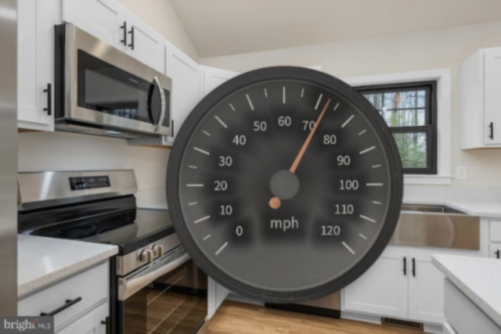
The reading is 72.5
